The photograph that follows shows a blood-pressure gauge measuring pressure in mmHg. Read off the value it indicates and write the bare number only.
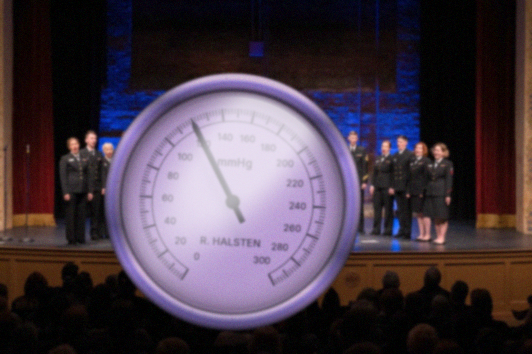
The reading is 120
